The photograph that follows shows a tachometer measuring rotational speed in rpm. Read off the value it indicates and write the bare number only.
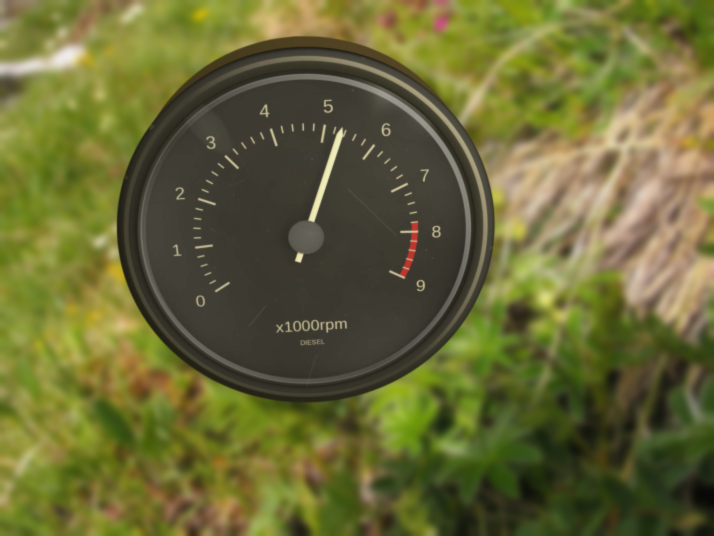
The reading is 5300
